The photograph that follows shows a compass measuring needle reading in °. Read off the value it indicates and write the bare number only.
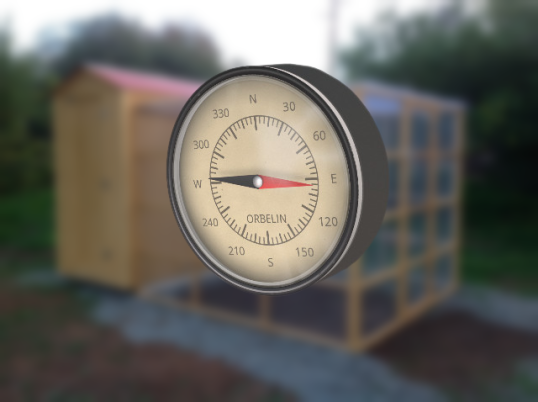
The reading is 95
